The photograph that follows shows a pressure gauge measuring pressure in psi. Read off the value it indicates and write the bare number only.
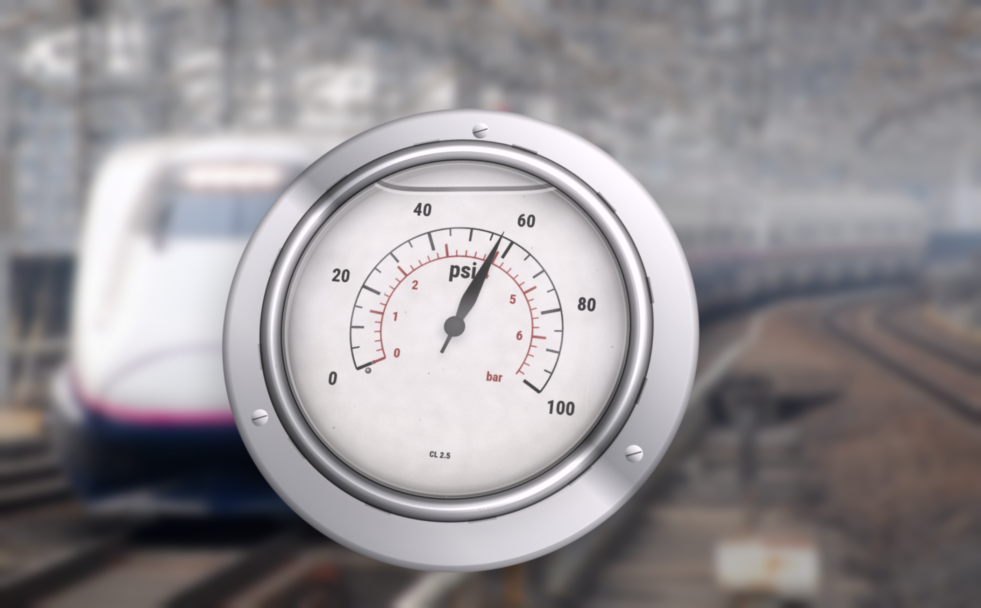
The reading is 57.5
